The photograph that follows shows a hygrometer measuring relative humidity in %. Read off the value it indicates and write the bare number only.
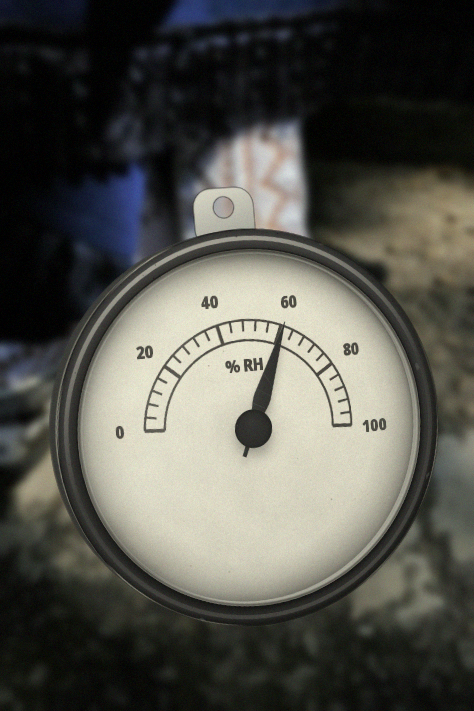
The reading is 60
